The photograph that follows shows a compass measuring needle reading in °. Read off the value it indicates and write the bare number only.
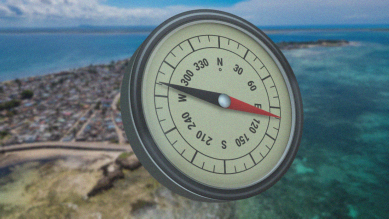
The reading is 100
